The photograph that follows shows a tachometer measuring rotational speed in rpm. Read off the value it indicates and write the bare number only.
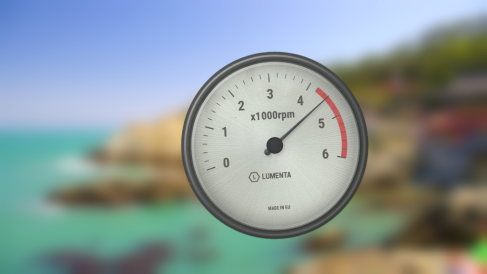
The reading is 4500
